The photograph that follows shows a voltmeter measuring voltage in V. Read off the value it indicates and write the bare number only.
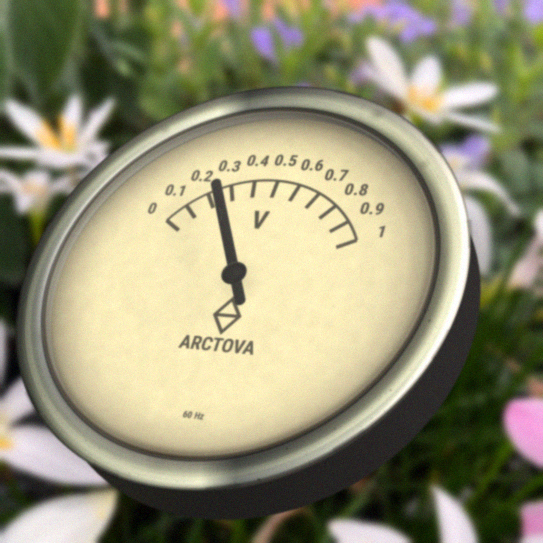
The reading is 0.25
